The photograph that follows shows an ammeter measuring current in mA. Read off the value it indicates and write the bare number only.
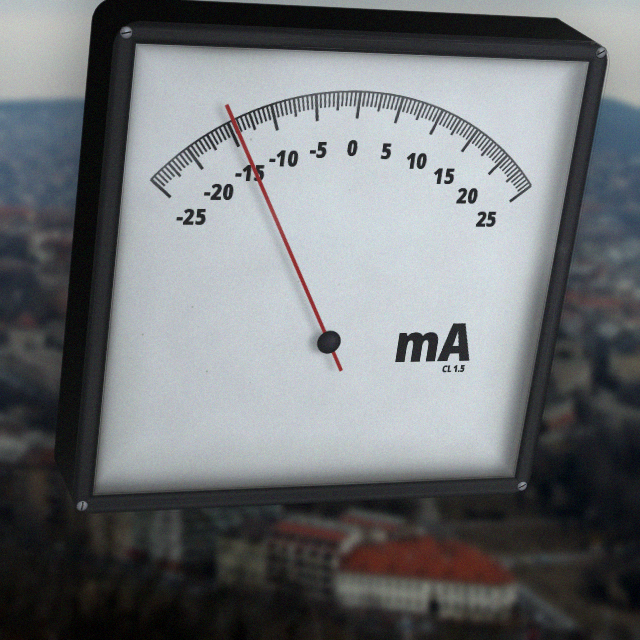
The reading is -14.5
